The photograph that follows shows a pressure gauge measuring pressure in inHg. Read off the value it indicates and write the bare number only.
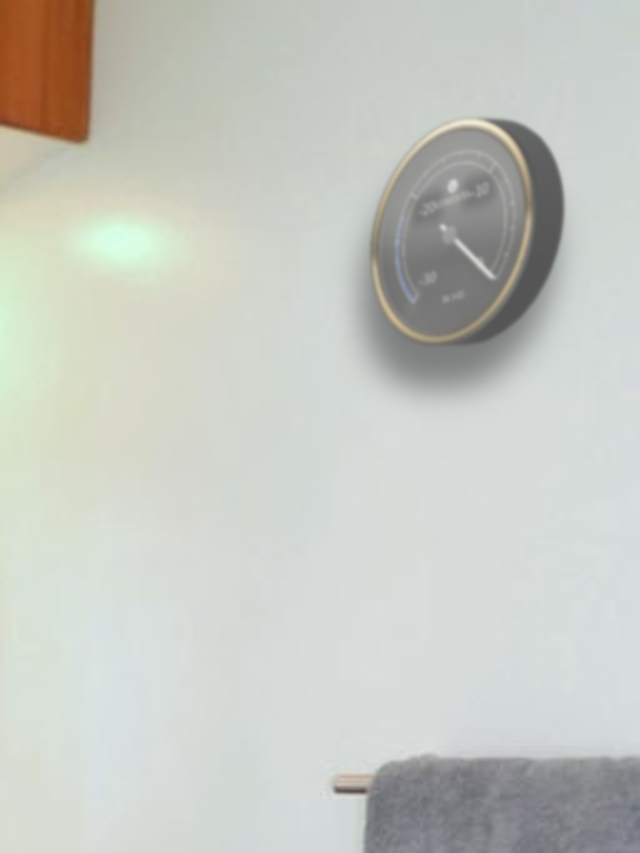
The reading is 0
